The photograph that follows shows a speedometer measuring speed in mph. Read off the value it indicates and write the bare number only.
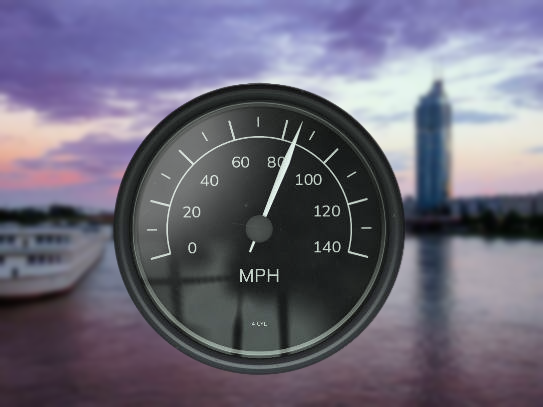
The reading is 85
